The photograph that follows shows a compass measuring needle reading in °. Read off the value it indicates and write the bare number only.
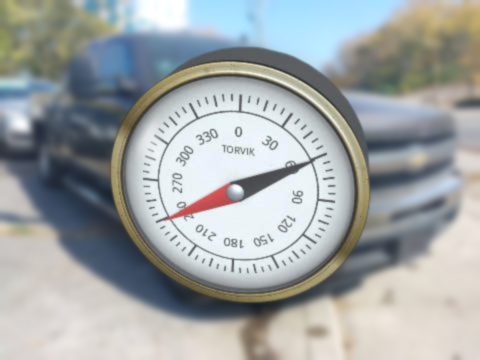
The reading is 240
